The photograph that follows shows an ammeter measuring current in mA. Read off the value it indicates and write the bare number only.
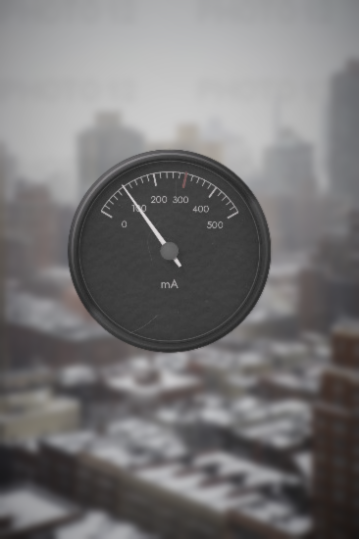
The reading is 100
